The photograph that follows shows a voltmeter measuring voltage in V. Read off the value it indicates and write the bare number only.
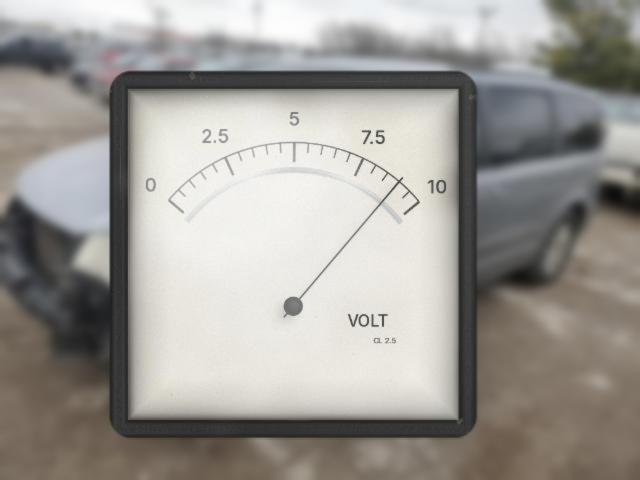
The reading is 9
